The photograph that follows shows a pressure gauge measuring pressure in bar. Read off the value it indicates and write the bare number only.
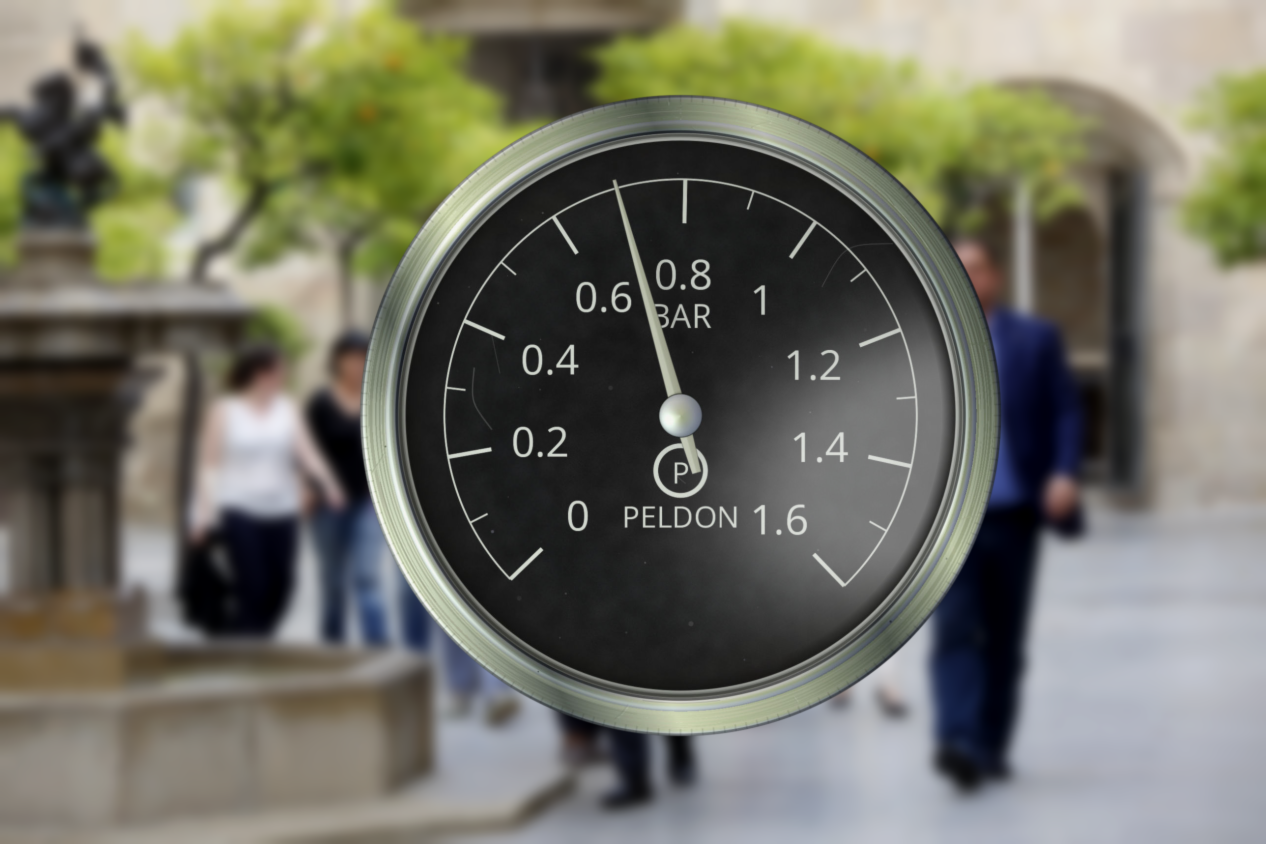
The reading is 0.7
